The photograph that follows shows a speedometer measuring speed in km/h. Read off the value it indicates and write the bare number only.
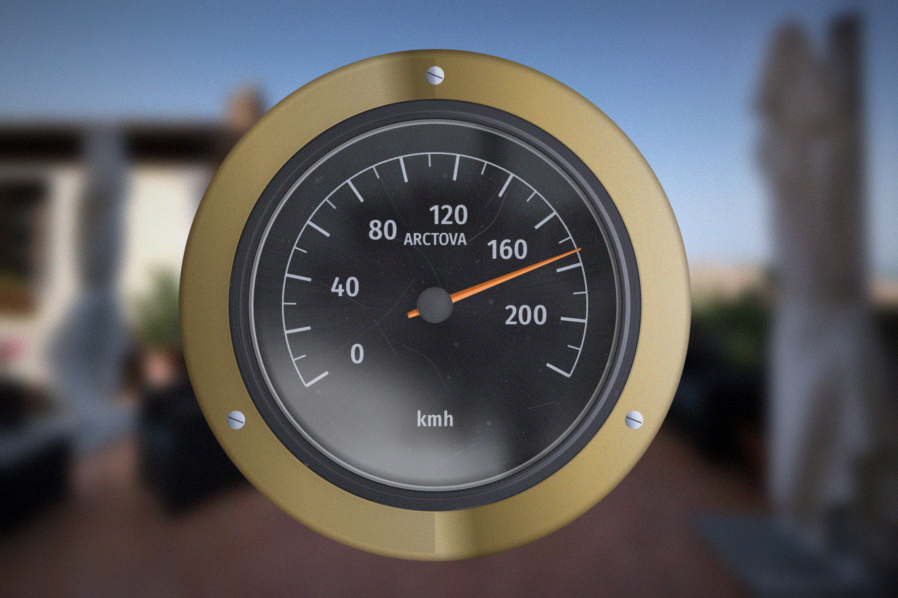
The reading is 175
